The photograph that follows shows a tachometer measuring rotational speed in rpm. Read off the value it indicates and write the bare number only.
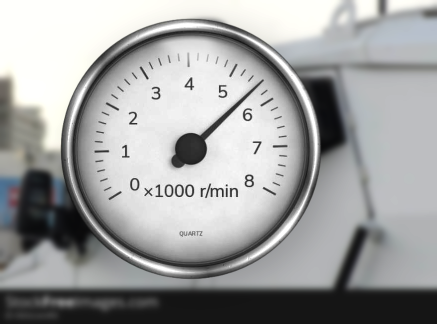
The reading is 5600
